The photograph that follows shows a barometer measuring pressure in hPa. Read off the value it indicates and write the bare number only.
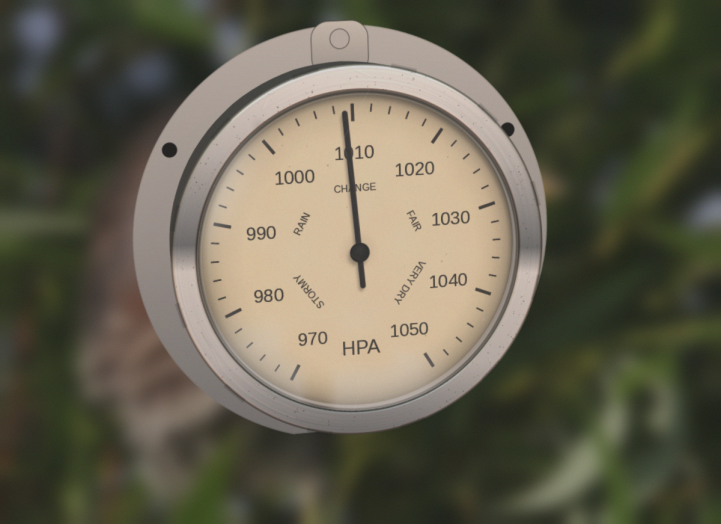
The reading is 1009
